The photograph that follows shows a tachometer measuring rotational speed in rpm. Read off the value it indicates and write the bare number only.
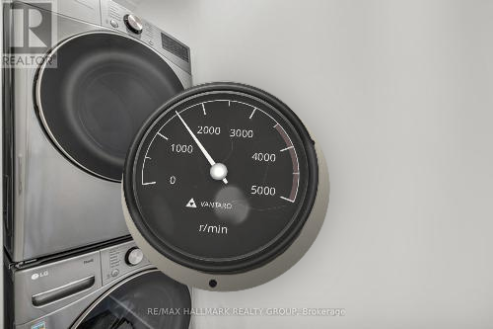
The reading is 1500
